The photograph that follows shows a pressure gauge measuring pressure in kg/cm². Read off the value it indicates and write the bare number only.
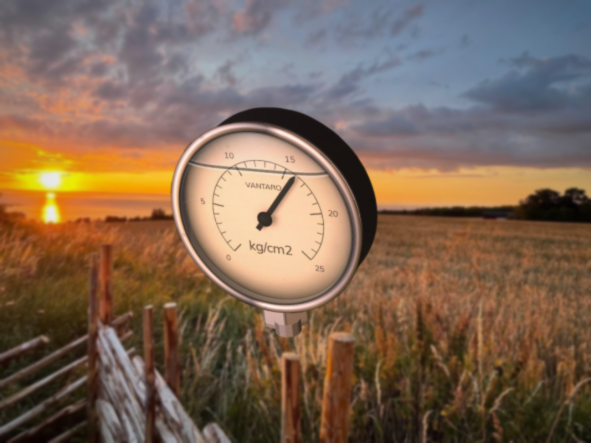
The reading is 16
